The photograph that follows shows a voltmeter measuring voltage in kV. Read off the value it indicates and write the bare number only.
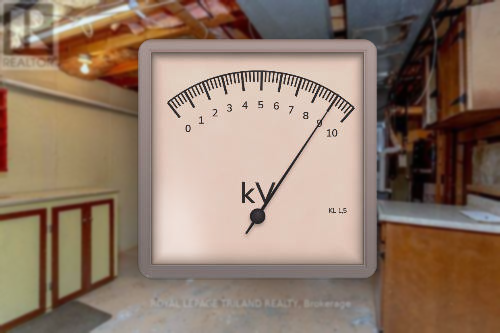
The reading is 9
